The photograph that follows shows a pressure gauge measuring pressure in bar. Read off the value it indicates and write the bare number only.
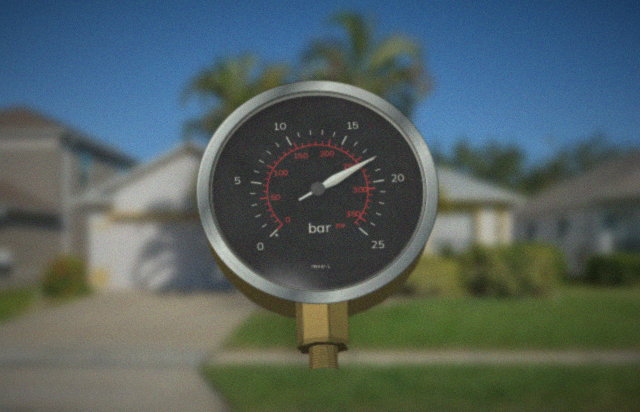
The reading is 18
